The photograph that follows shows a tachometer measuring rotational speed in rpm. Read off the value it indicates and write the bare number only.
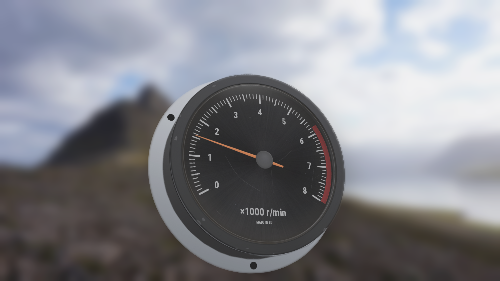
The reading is 1500
